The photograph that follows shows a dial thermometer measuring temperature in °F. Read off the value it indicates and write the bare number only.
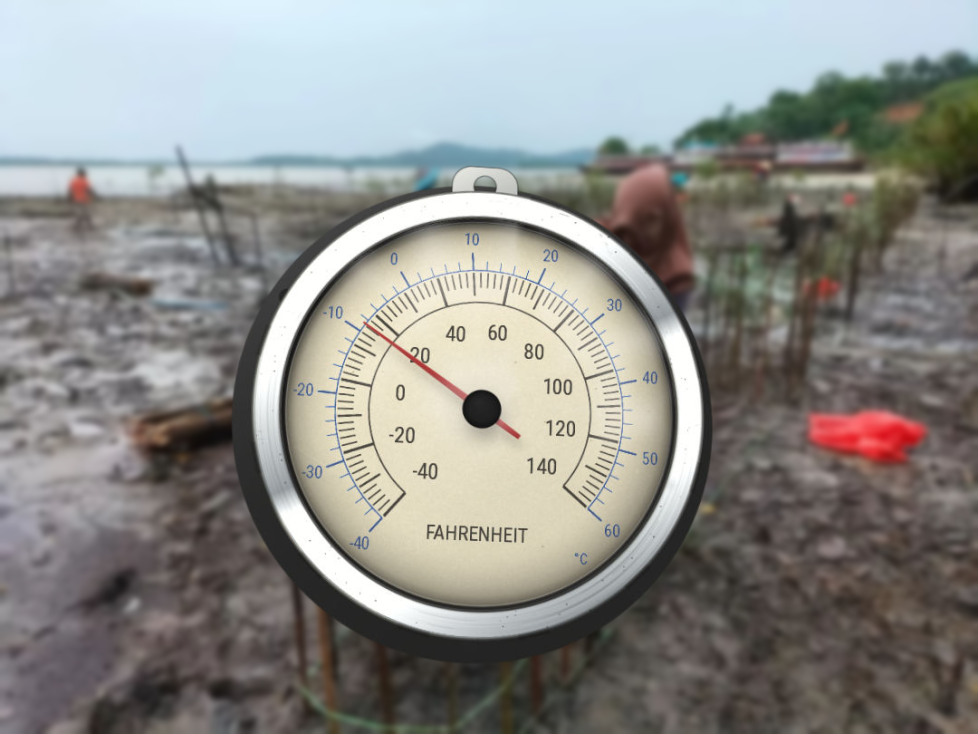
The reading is 16
